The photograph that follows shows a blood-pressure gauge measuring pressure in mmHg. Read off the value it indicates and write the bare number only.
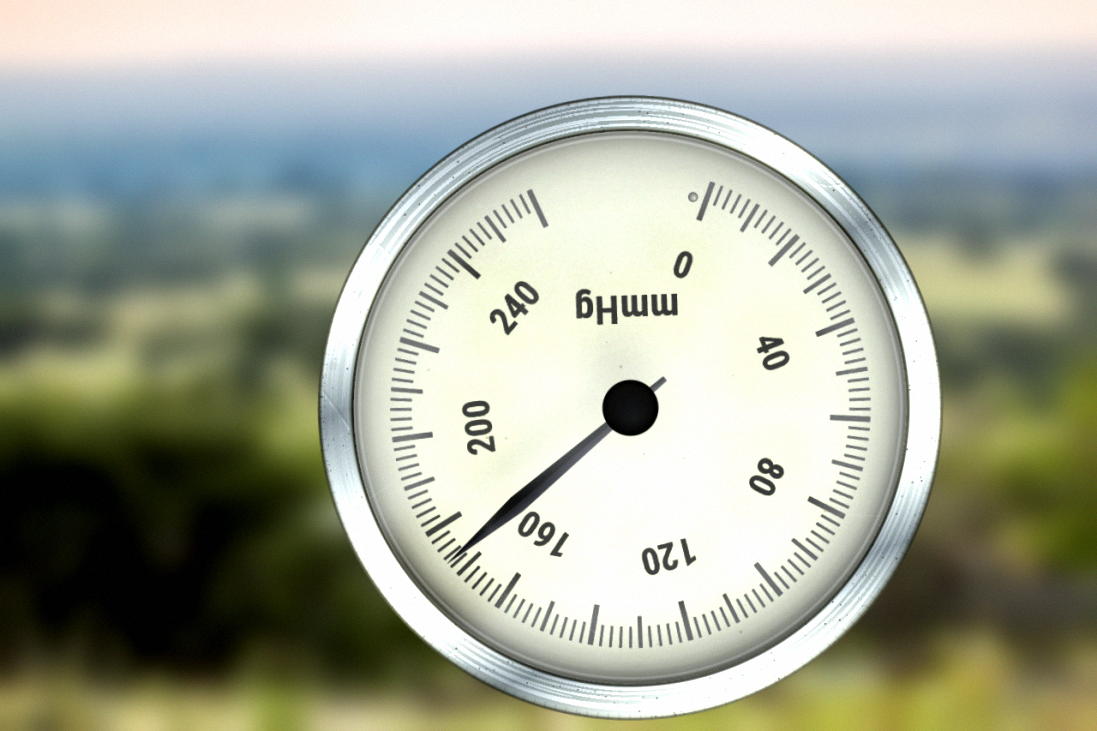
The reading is 173
